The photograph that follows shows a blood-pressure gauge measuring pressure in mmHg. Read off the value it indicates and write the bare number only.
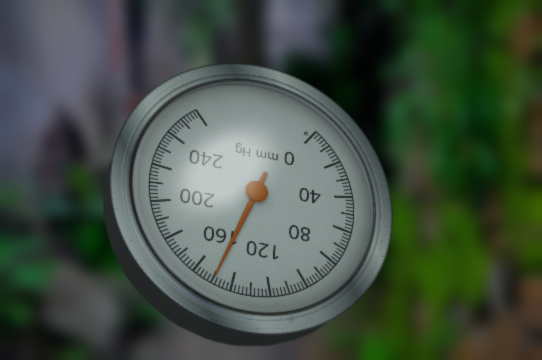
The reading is 150
